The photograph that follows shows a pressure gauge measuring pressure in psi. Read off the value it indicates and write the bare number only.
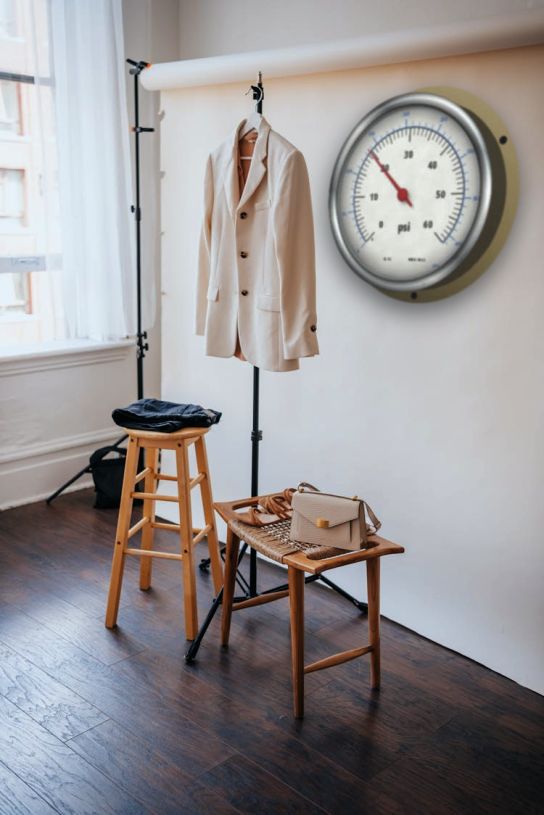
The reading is 20
